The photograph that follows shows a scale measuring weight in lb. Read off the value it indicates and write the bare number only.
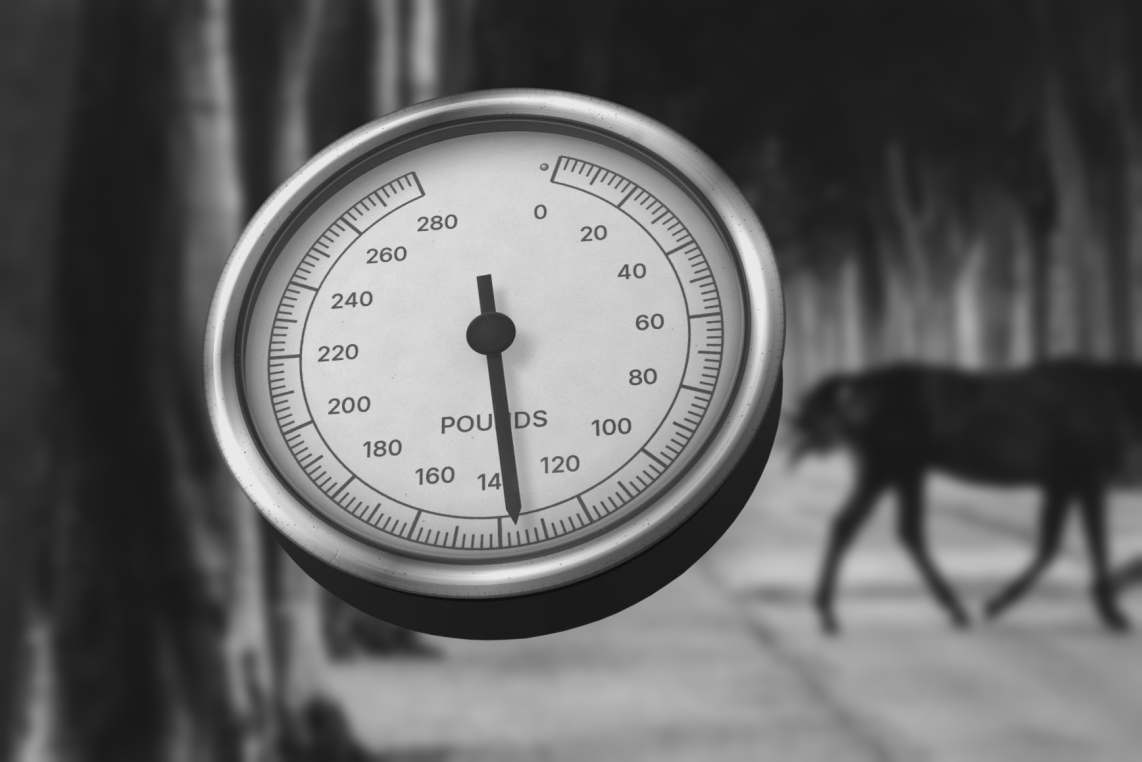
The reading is 136
